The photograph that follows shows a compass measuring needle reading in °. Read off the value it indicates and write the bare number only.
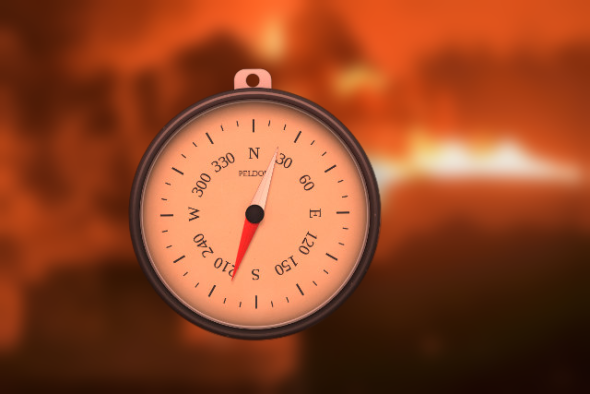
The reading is 200
